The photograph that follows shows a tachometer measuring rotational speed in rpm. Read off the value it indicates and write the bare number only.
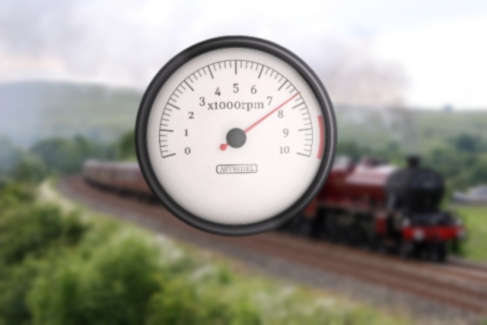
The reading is 7600
